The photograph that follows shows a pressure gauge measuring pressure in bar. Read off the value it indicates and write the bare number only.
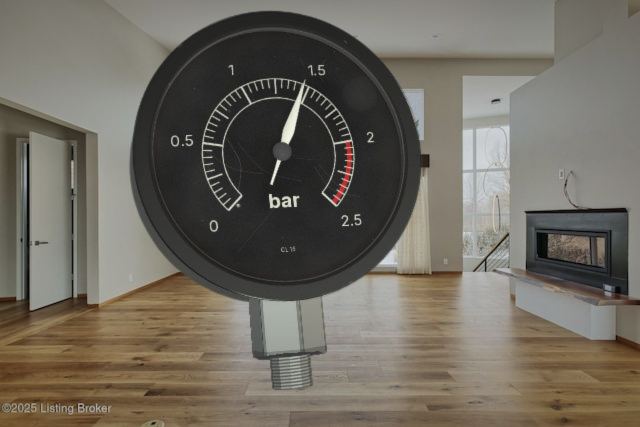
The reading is 1.45
